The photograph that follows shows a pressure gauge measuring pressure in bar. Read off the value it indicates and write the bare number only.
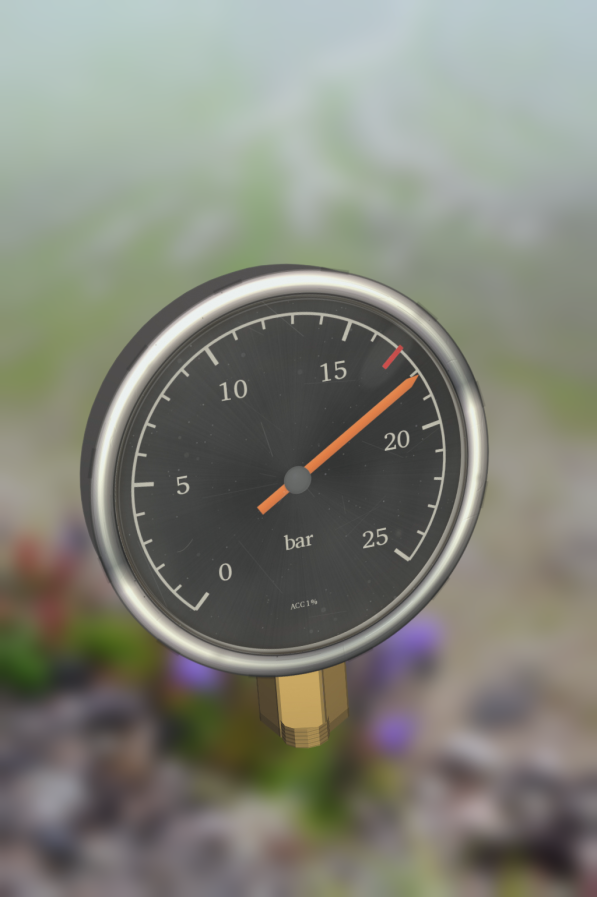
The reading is 18
